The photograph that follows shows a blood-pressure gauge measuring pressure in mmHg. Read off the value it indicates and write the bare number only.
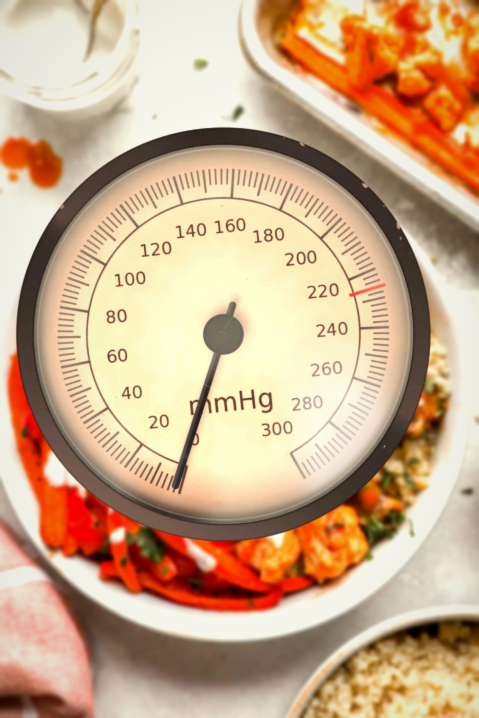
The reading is 2
